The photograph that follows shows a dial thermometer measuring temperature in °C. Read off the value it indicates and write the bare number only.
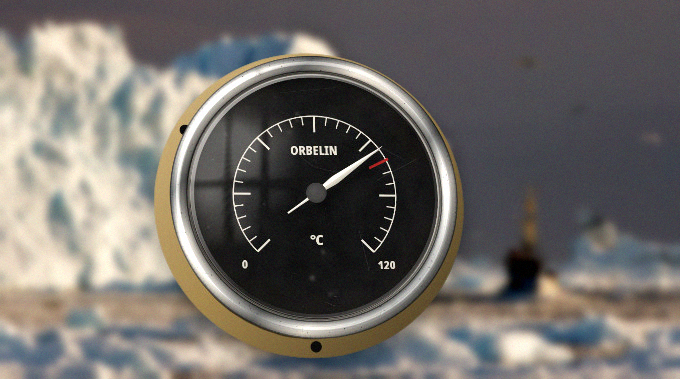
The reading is 84
